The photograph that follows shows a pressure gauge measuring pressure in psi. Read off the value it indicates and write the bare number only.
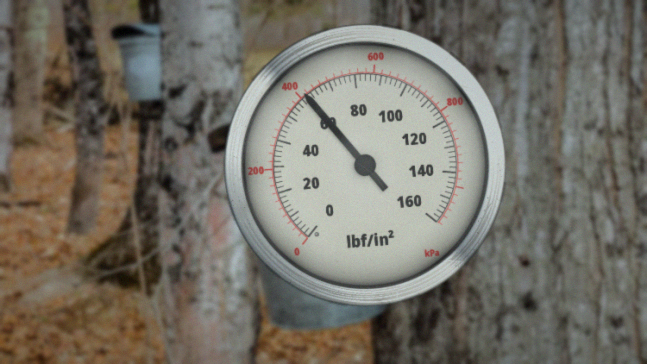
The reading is 60
